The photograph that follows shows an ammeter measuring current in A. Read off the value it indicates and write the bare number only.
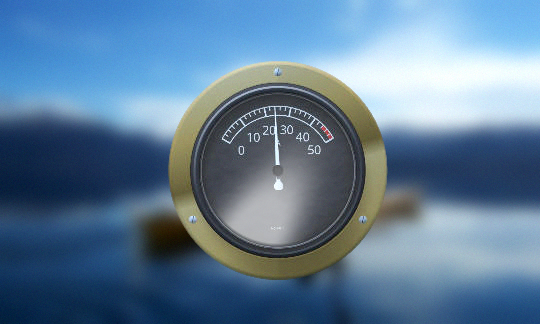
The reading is 24
